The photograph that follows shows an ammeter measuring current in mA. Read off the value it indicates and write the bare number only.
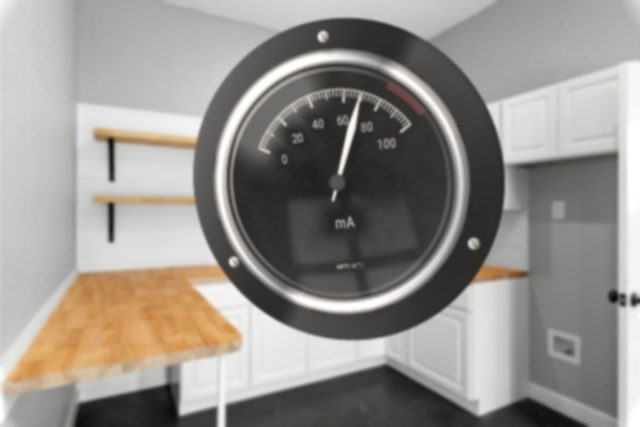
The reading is 70
